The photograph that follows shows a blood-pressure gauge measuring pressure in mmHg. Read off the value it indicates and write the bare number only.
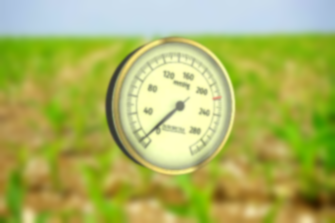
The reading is 10
